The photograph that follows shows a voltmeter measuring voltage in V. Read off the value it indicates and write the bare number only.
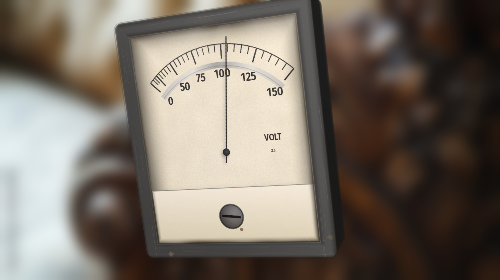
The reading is 105
